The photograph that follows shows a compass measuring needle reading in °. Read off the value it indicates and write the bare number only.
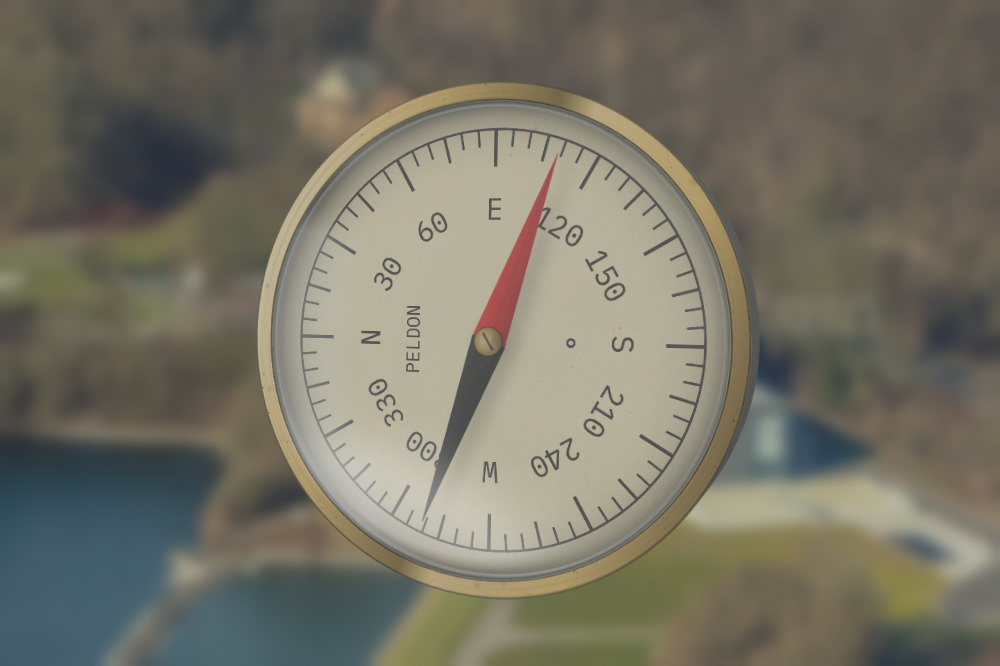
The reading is 110
